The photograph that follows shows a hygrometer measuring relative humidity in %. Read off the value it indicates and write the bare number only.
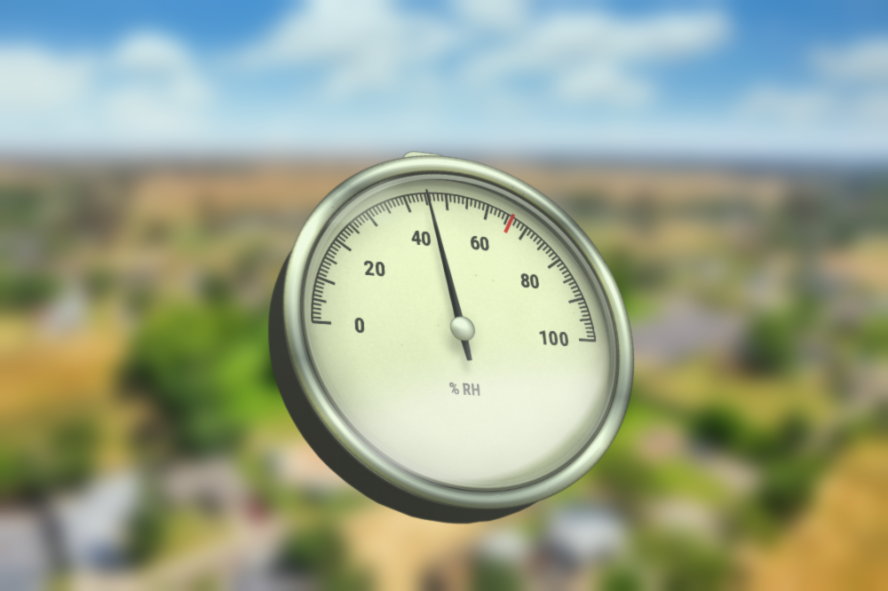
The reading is 45
